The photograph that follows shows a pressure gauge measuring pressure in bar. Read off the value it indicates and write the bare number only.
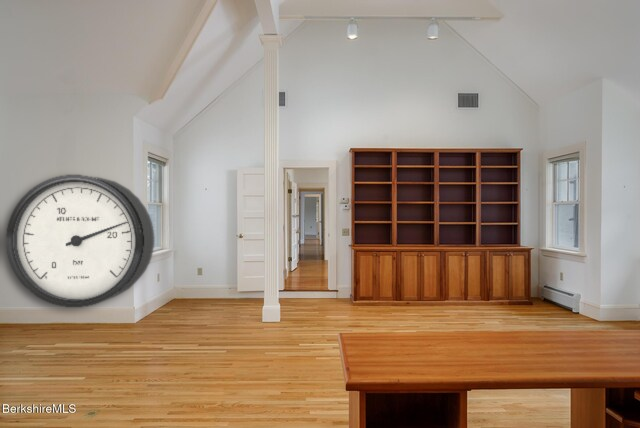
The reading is 19
